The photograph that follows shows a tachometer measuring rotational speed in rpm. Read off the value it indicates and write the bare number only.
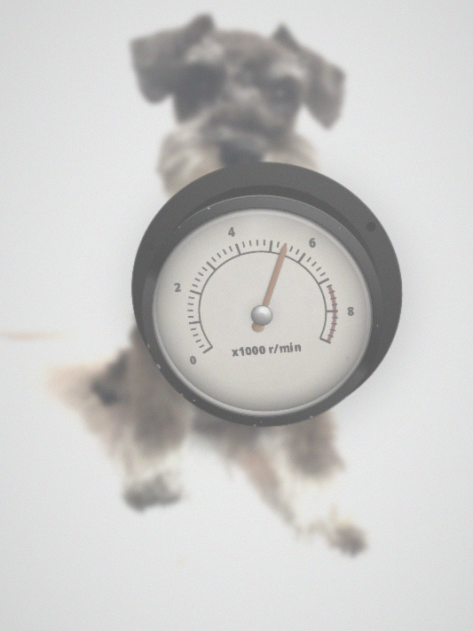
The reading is 5400
